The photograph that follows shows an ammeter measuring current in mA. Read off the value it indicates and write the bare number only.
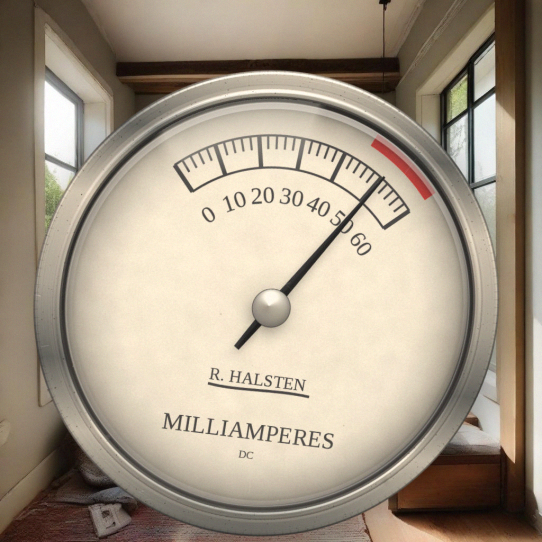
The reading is 50
